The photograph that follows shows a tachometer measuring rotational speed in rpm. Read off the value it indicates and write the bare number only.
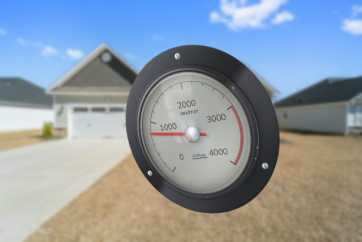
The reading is 800
